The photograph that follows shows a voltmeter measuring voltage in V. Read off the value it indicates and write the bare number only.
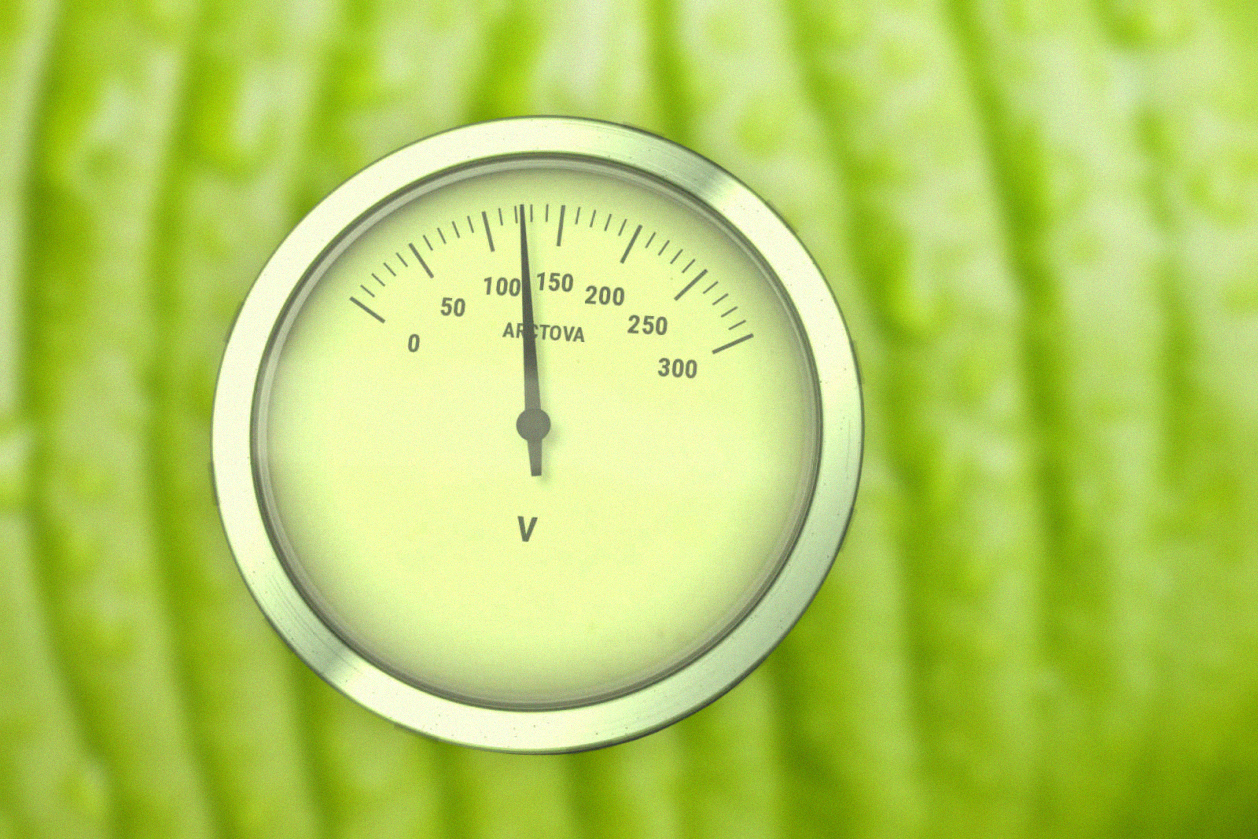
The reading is 125
